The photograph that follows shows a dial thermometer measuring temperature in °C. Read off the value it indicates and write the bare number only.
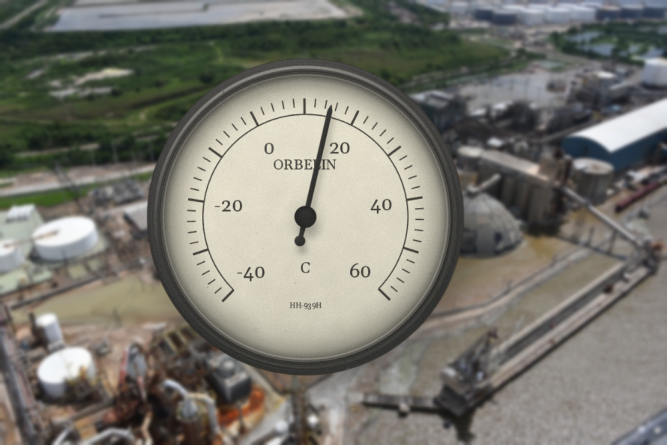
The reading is 15
